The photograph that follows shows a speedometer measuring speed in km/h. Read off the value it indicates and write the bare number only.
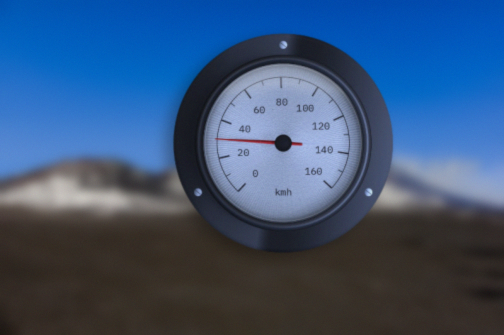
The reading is 30
